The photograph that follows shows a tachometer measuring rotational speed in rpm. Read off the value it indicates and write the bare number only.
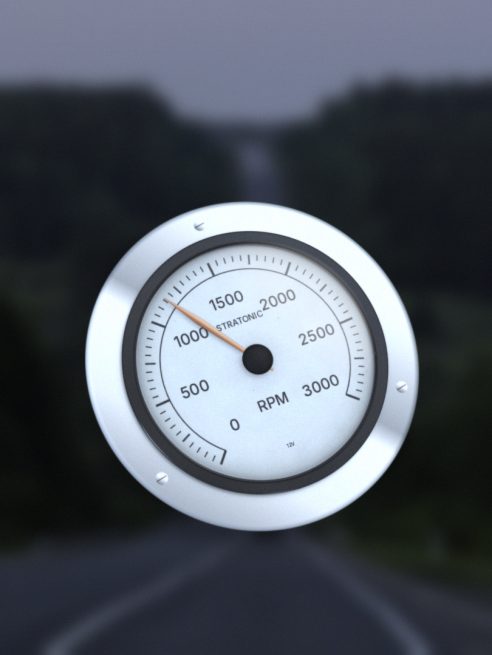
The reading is 1150
